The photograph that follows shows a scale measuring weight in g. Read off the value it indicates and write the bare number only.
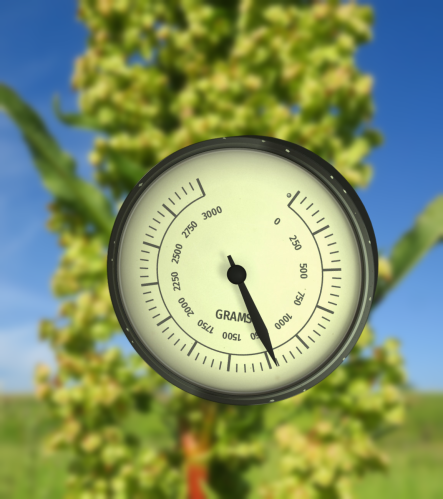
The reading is 1200
